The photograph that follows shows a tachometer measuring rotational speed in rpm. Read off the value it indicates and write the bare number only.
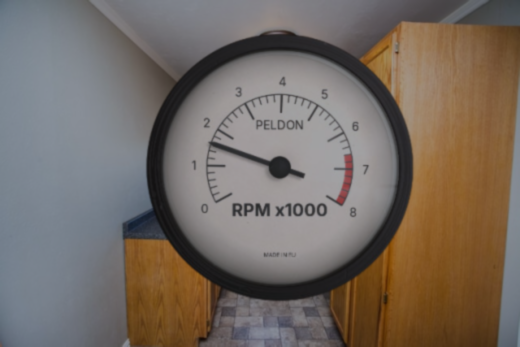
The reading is 1600
